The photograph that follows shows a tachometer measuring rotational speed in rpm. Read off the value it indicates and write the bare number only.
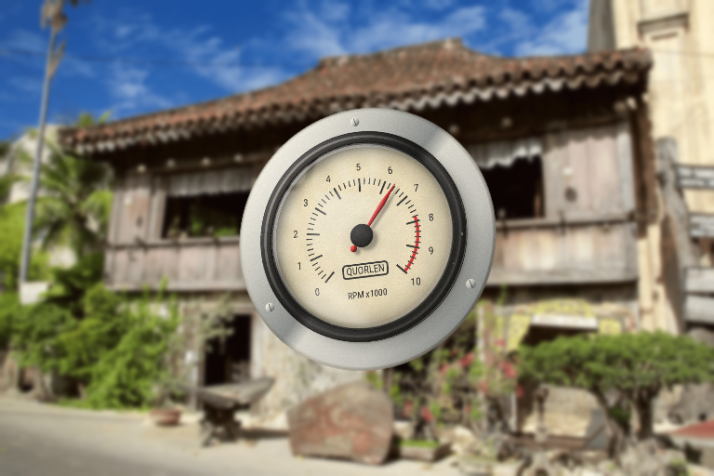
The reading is 6400
